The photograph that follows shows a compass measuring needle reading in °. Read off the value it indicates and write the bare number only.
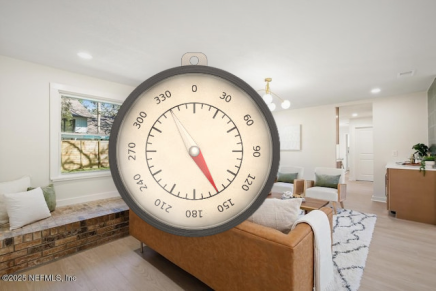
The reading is 150
